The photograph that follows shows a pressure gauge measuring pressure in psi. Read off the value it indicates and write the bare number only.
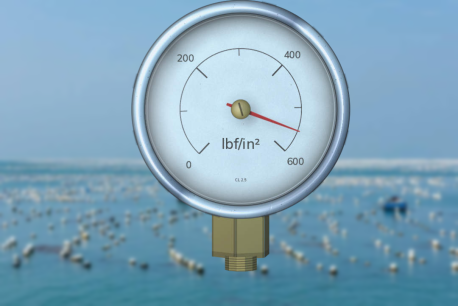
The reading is 550
